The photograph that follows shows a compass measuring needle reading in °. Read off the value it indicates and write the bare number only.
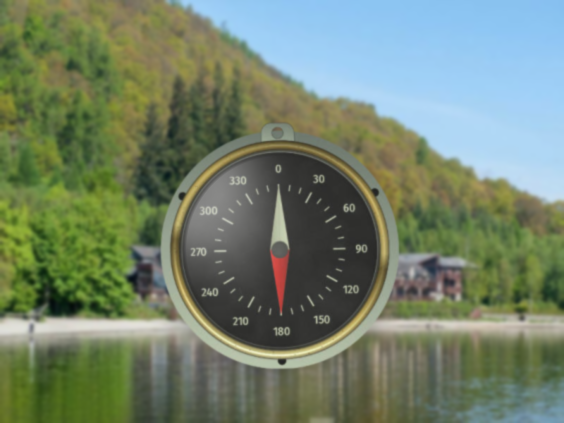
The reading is 180
